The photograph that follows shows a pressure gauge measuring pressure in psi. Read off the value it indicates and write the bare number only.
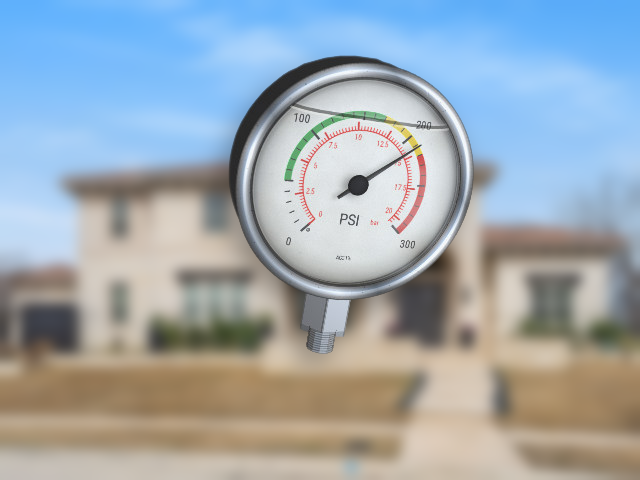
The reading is 210
